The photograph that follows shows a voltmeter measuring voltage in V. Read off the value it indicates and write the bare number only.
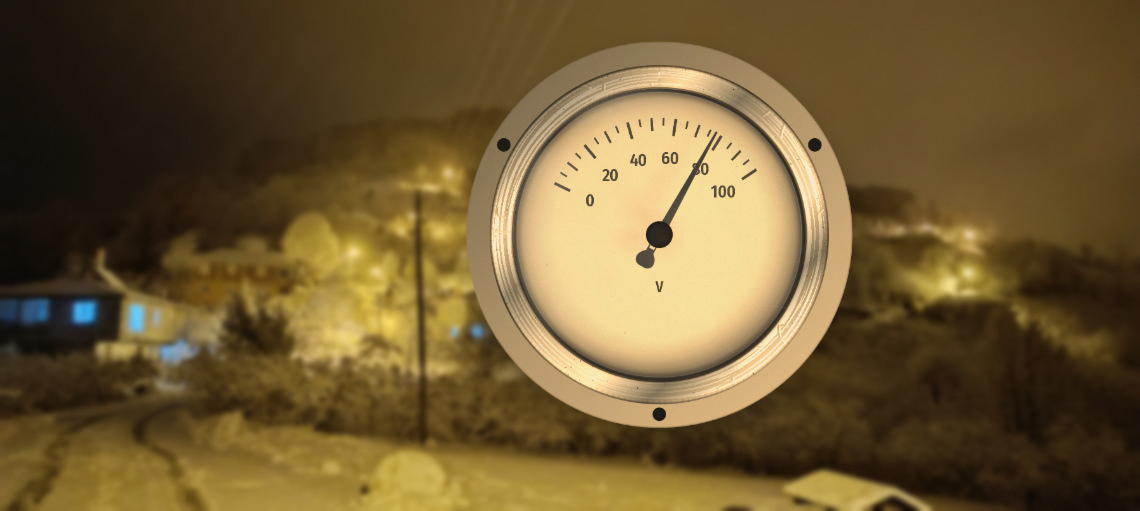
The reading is 77.5
